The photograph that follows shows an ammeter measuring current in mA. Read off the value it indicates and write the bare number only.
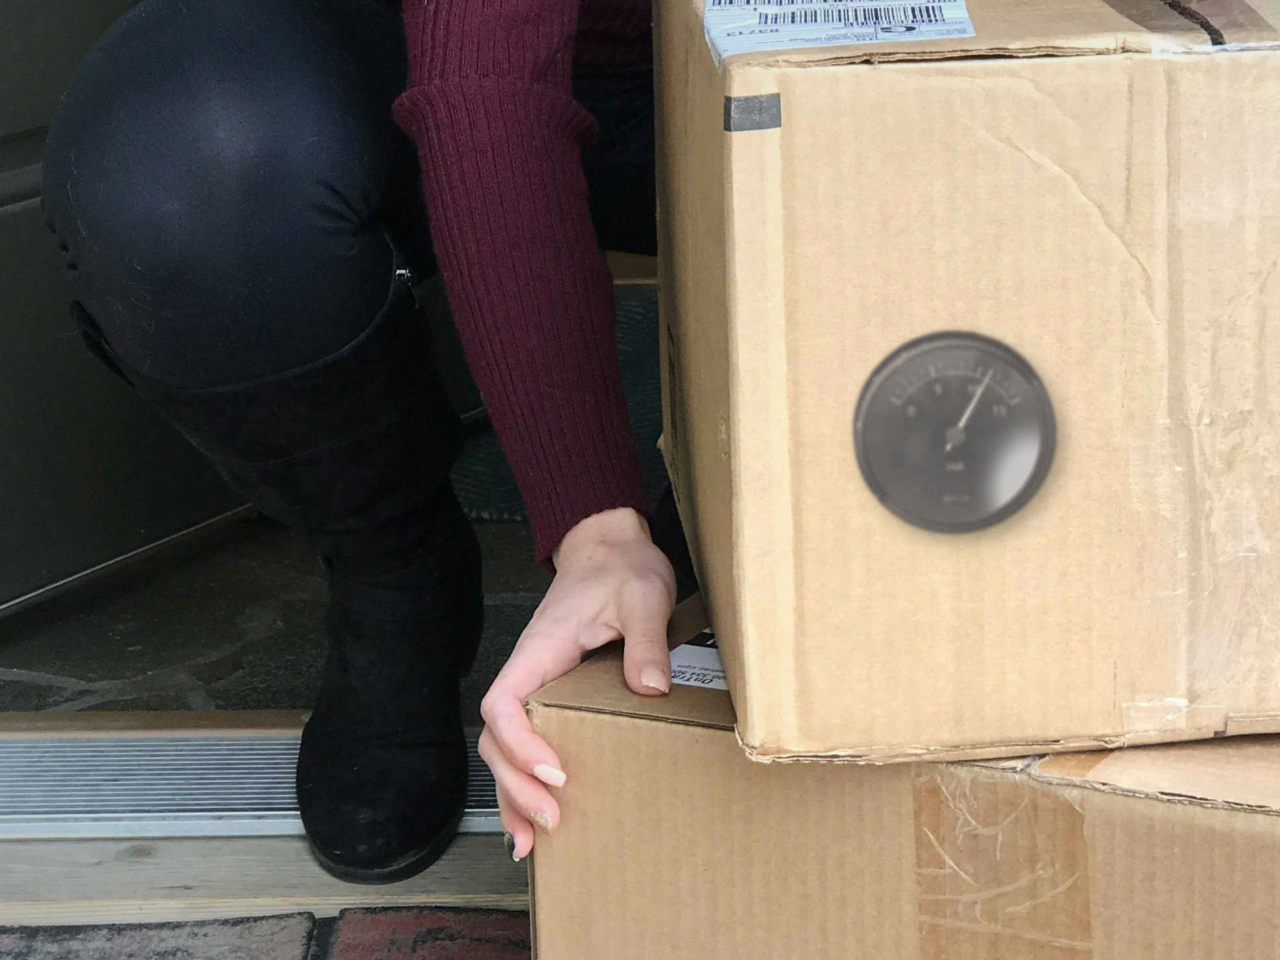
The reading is 11
